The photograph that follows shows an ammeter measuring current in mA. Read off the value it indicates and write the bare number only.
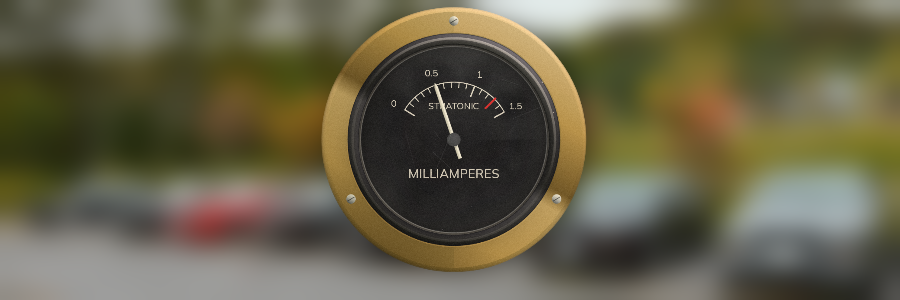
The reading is 0.5
